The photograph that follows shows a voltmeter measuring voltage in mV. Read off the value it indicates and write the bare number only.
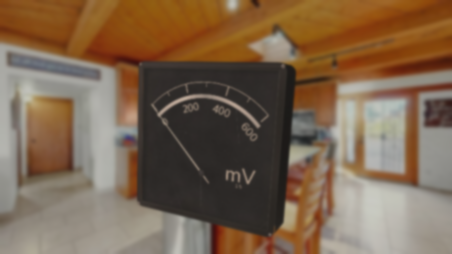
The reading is 0
